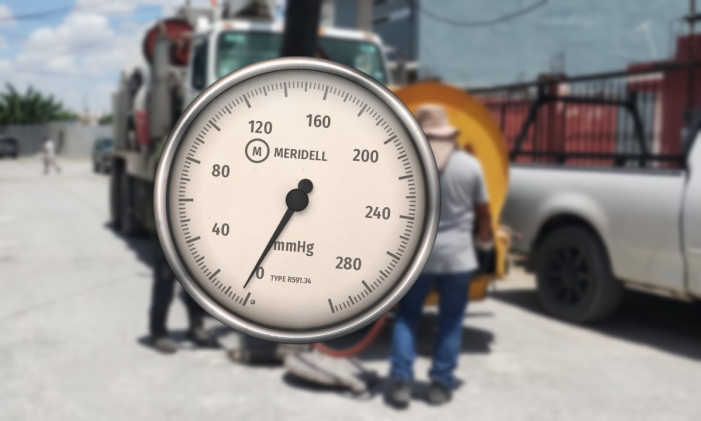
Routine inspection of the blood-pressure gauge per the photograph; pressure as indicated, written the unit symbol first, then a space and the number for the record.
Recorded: mmHg 4
